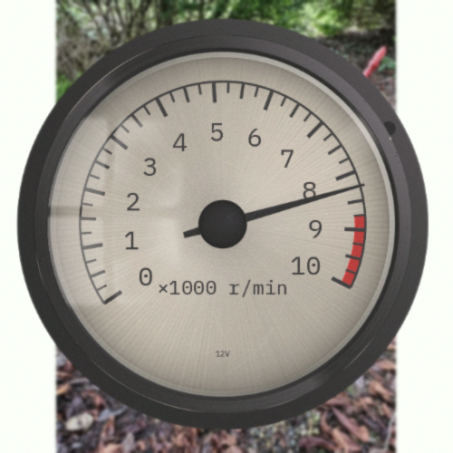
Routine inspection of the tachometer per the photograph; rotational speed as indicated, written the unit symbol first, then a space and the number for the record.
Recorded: rpm 8250
